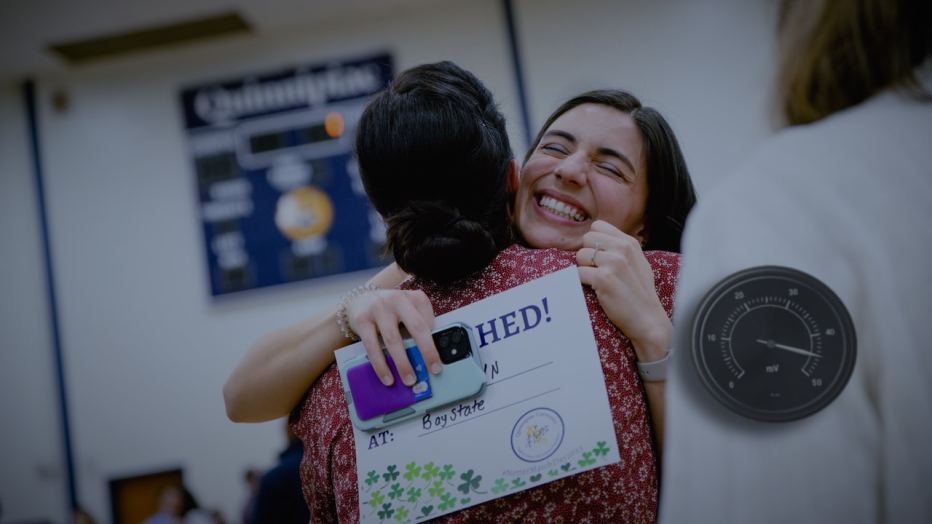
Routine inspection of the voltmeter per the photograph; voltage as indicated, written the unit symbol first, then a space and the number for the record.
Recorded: mV 45
